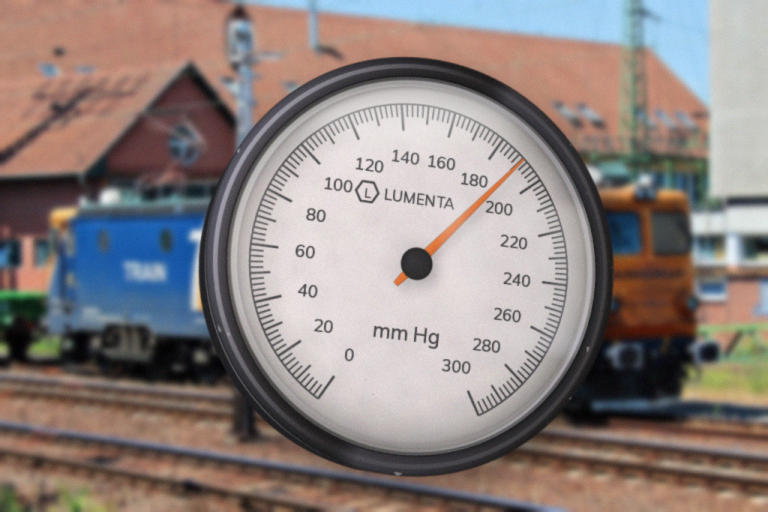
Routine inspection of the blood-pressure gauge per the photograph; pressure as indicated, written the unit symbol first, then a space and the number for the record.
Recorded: mmHg 190
